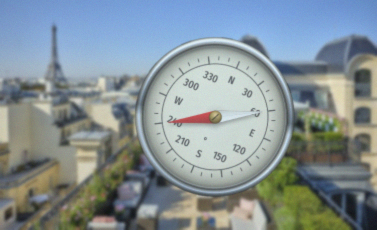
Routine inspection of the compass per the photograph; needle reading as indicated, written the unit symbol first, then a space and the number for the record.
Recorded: ° 240
